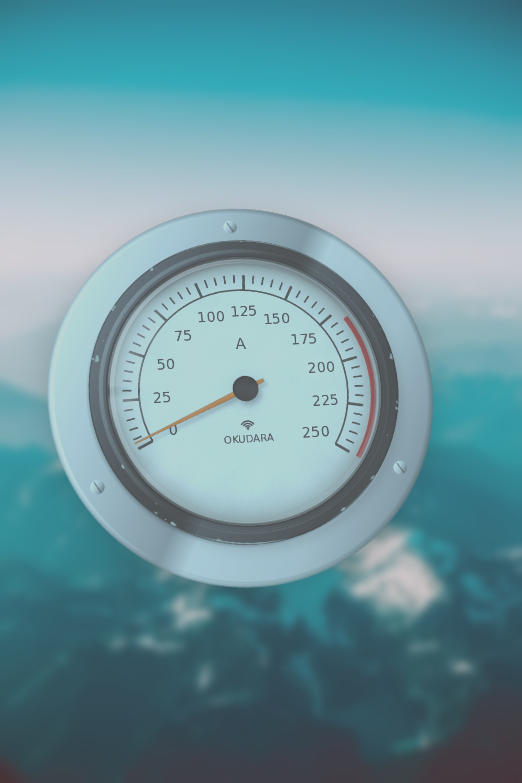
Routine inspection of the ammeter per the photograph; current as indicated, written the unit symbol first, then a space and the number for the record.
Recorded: A 2.5
